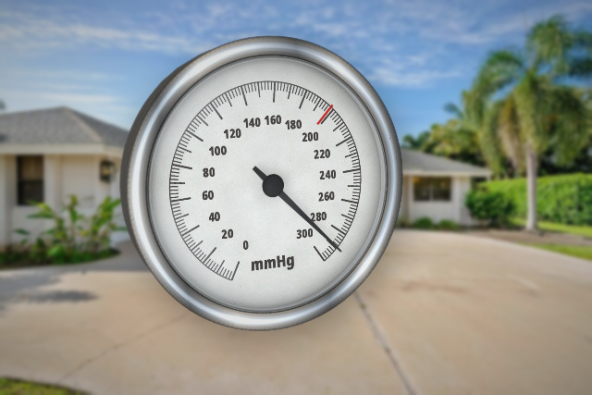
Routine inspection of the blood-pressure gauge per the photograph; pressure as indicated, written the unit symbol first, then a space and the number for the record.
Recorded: mmHg 290
